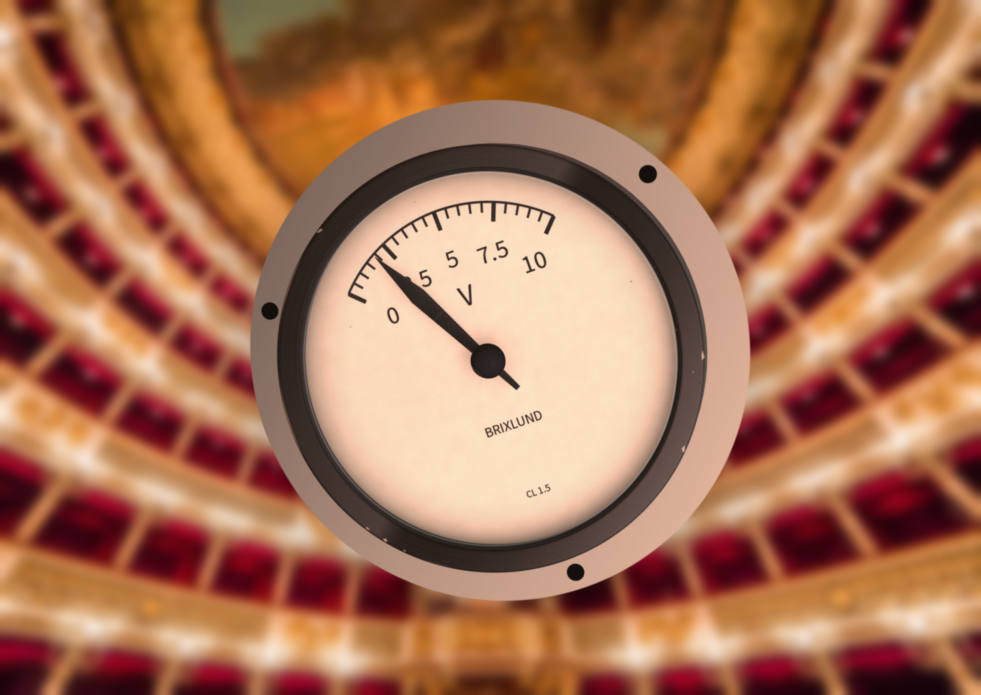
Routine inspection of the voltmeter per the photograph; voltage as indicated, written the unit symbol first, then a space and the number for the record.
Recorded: V 2
